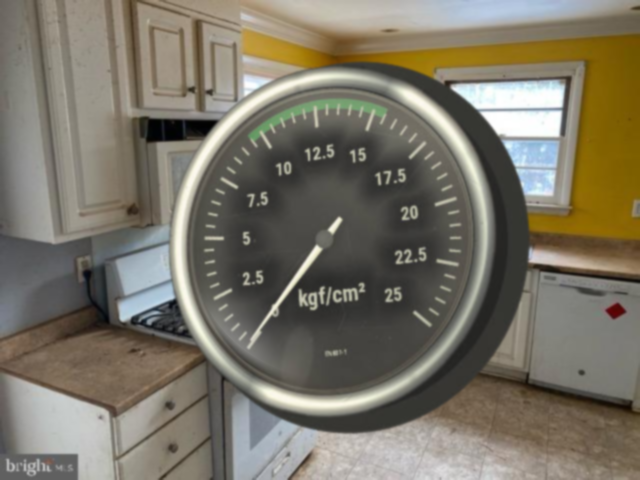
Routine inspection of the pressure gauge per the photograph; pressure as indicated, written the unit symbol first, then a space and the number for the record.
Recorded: kg/cm² 0
